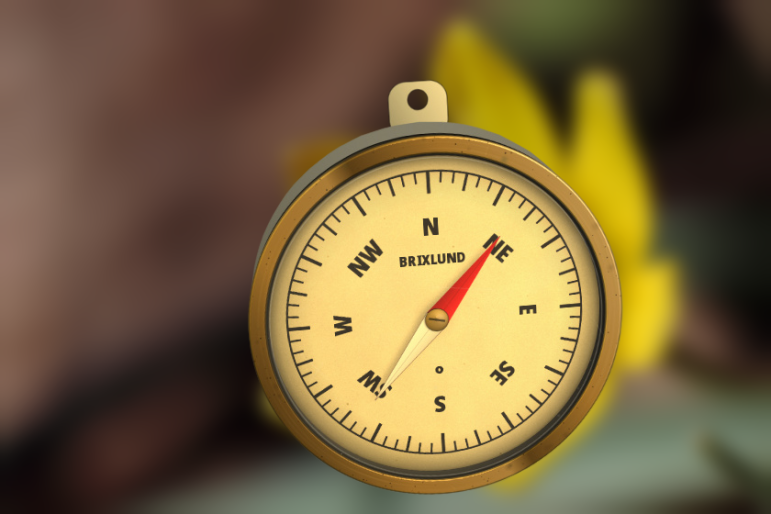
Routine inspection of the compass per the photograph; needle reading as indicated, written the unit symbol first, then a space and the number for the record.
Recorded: ° 40
